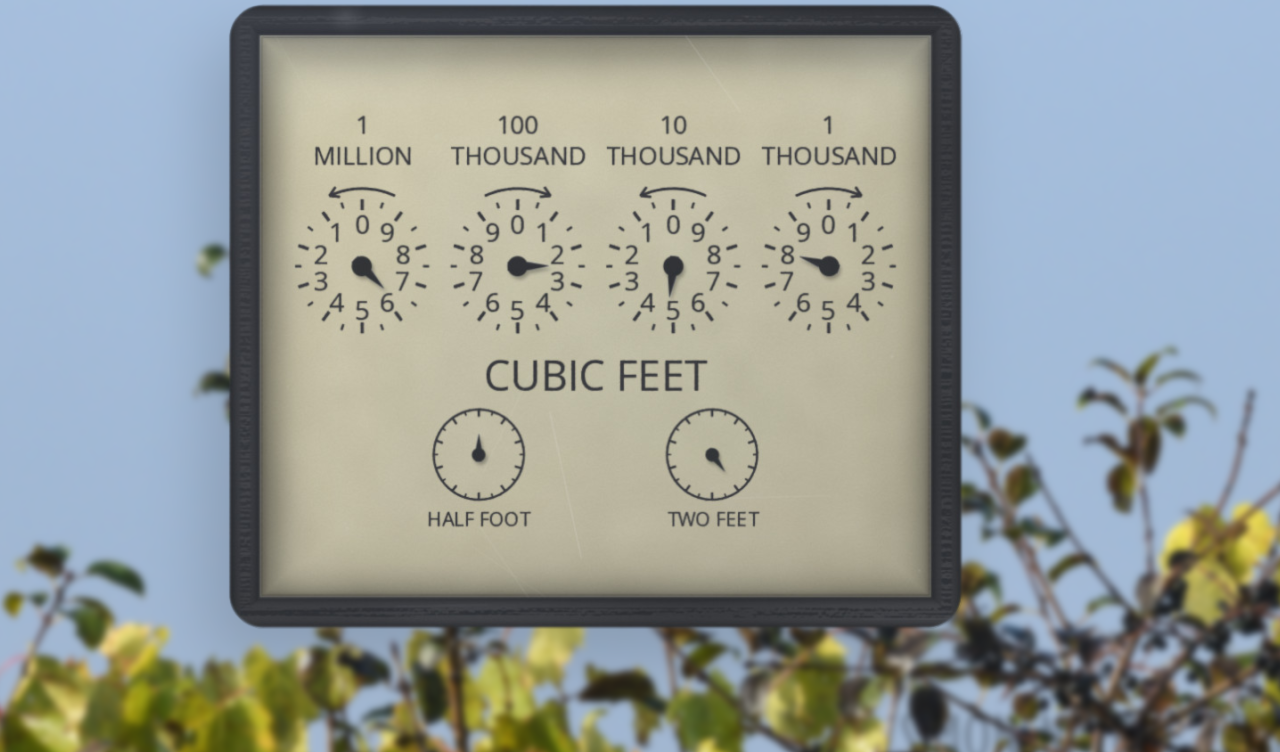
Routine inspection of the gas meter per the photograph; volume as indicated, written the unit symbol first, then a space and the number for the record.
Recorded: ft³ 624800
